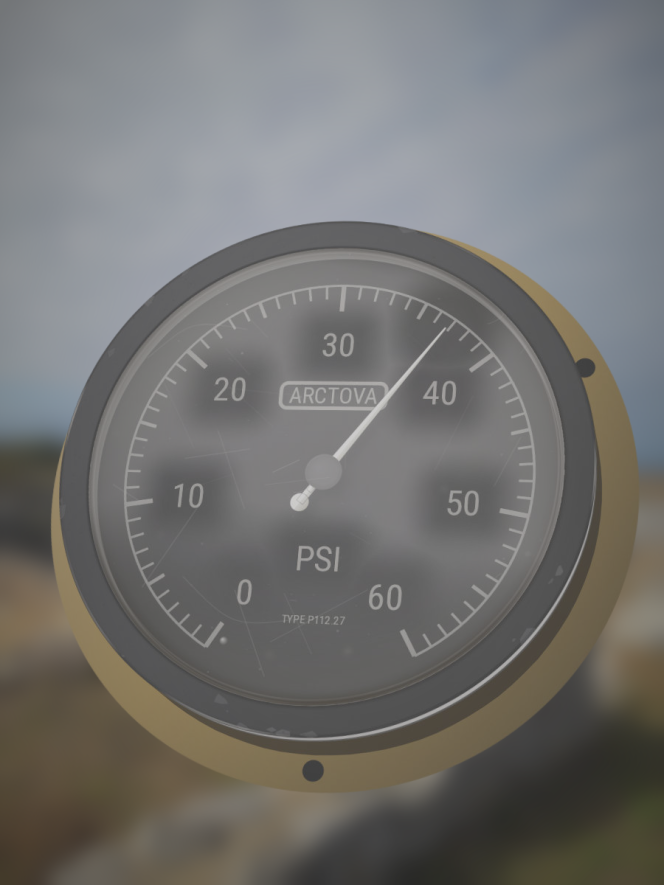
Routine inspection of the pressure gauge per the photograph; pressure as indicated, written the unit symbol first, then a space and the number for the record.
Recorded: psi 37
